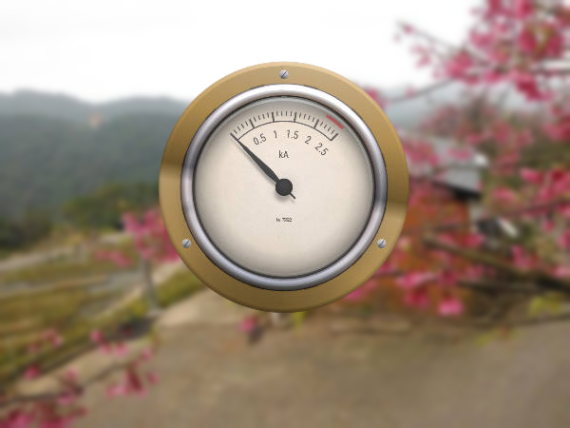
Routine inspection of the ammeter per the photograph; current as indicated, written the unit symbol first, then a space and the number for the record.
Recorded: kA 0
